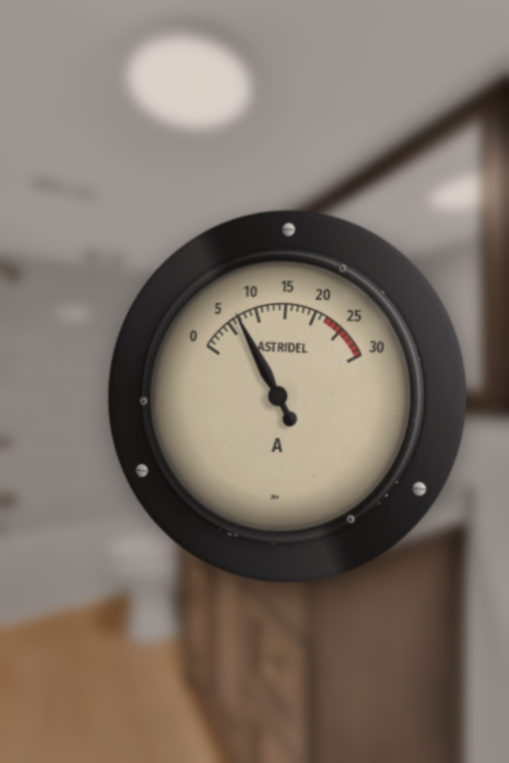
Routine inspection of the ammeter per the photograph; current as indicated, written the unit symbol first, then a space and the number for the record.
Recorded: A 7
